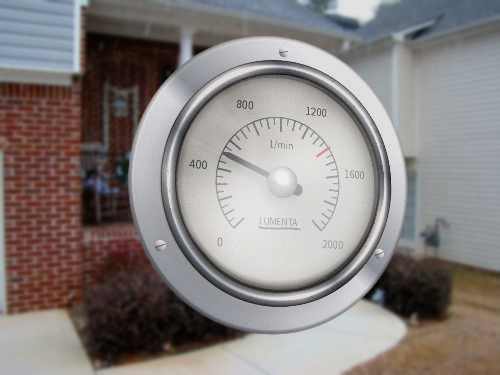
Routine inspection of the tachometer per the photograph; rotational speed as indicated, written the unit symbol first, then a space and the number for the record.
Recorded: rpm 500
